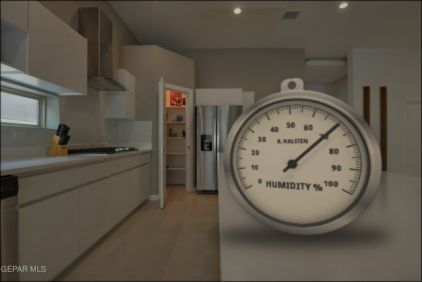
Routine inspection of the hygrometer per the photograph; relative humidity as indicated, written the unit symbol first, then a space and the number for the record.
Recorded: % 70
